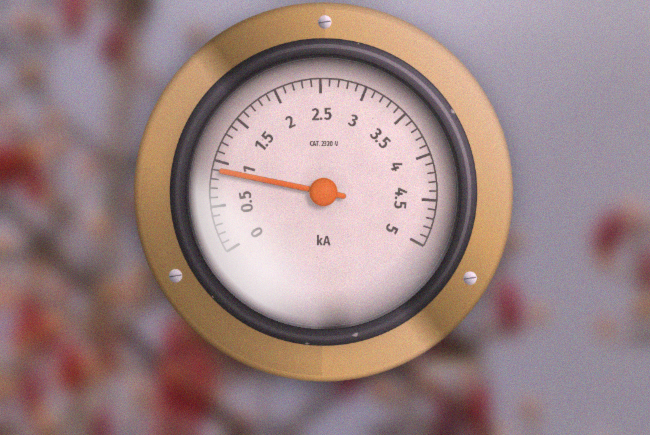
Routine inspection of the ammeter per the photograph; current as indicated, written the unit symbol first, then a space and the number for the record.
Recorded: kA 0.9
